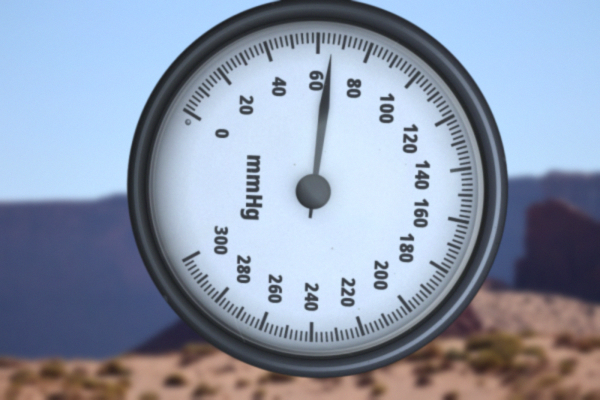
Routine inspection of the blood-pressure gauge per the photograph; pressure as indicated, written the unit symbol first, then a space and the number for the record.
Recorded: mmHg 66
